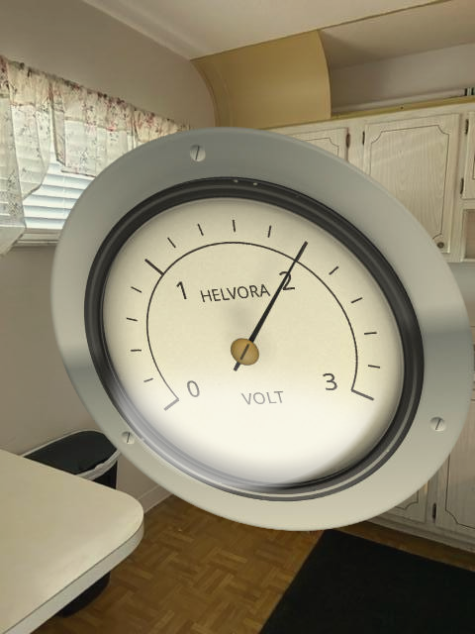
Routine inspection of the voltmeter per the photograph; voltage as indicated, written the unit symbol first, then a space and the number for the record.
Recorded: V 2
